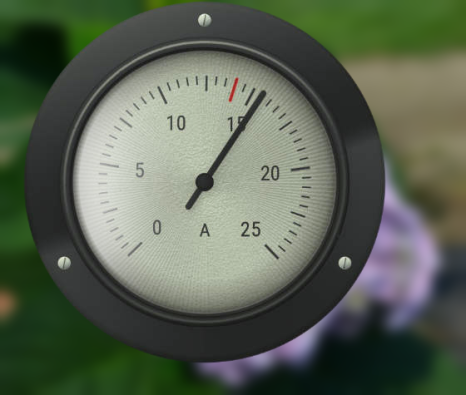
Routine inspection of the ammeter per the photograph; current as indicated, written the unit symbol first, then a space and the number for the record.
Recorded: A 15.5
